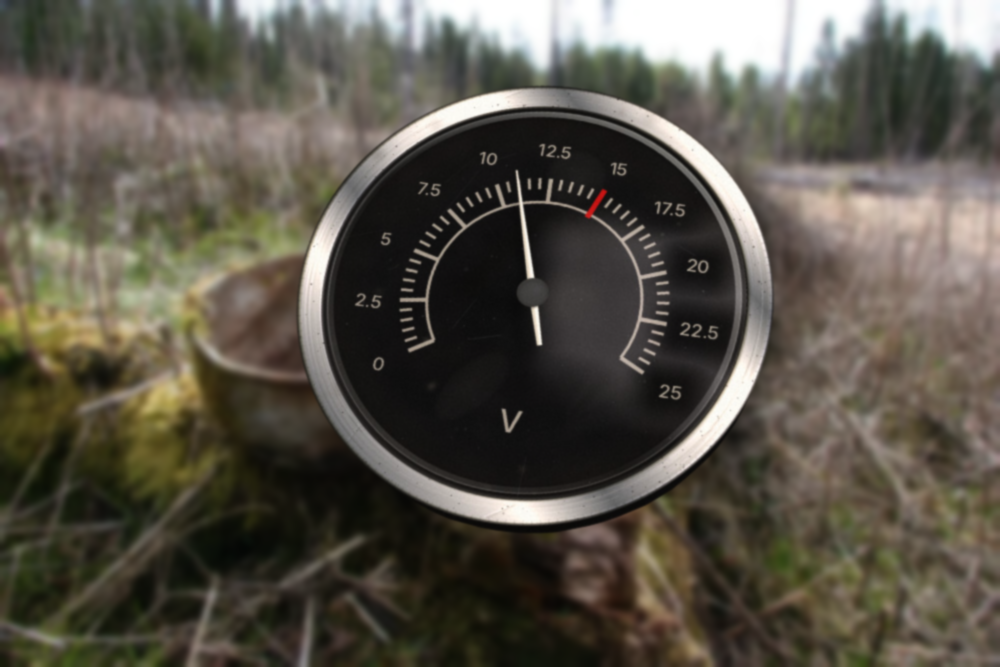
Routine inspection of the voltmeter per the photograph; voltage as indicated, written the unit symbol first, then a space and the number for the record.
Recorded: V 11
